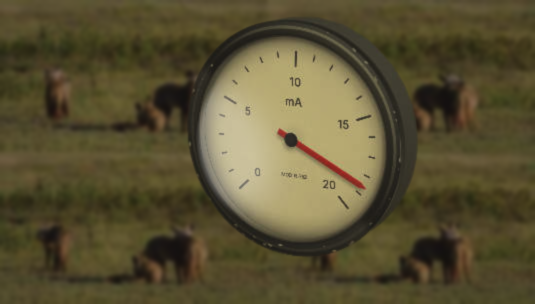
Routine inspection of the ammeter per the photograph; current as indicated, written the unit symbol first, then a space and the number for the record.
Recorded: mA 18.5
